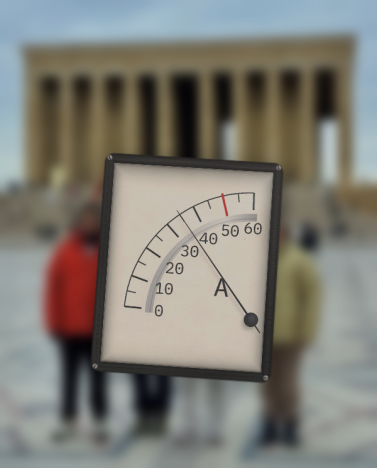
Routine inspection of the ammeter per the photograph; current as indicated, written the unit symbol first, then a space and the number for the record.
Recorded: A 35
